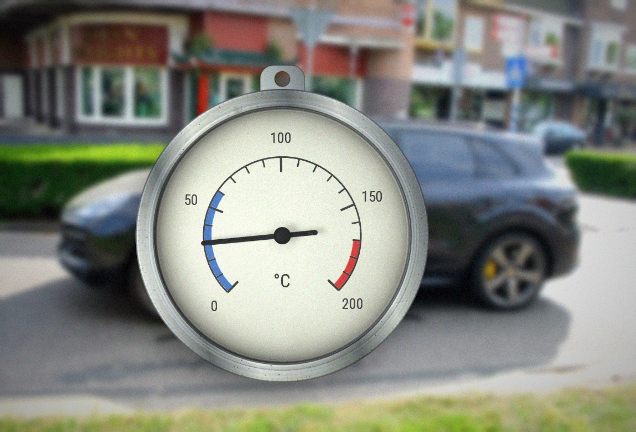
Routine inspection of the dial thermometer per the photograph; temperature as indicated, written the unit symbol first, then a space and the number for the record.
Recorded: °C 30
